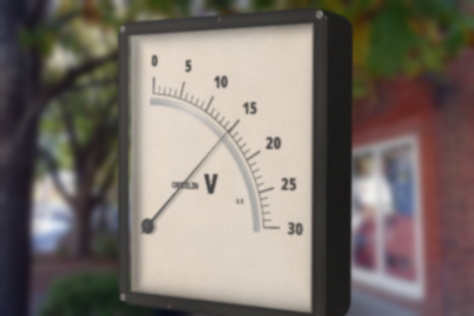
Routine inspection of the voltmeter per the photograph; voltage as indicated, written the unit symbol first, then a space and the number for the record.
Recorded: V 15
